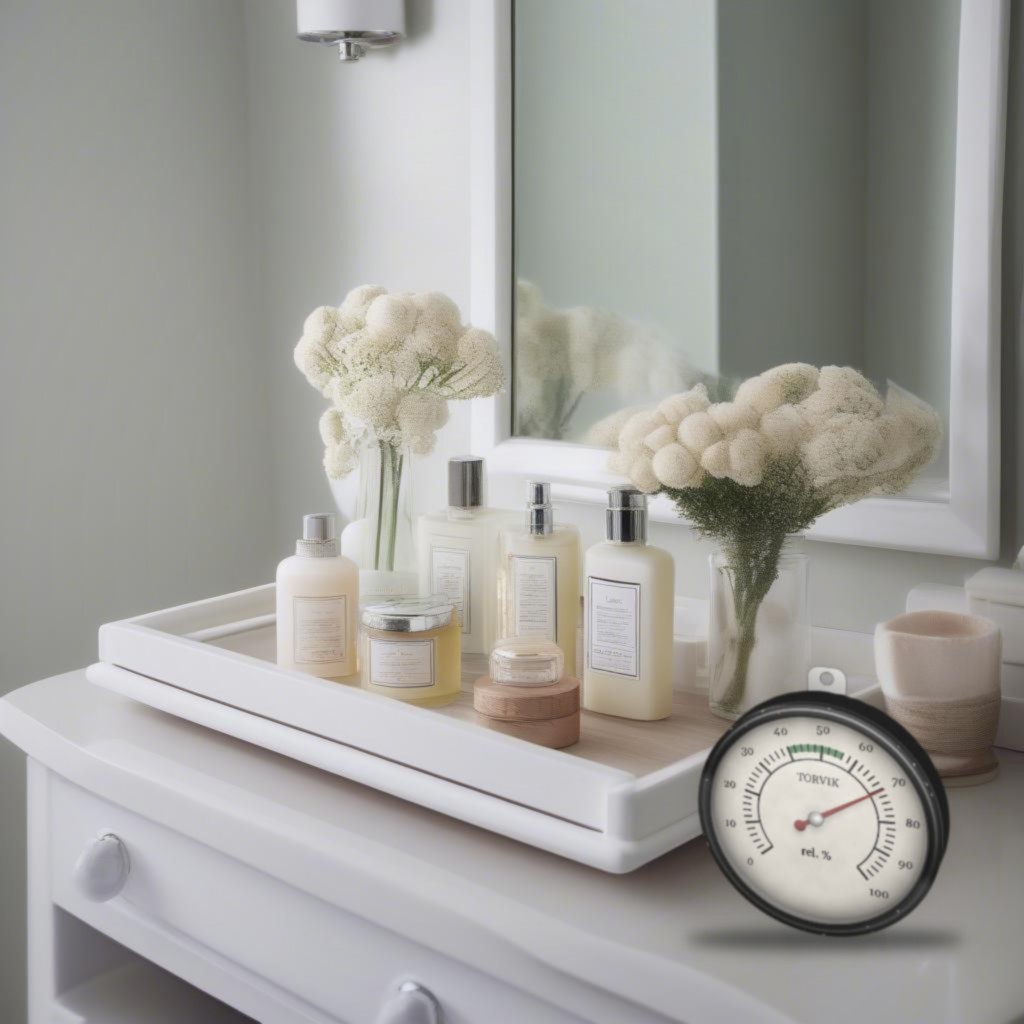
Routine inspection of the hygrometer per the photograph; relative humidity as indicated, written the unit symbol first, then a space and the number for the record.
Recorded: % 70
